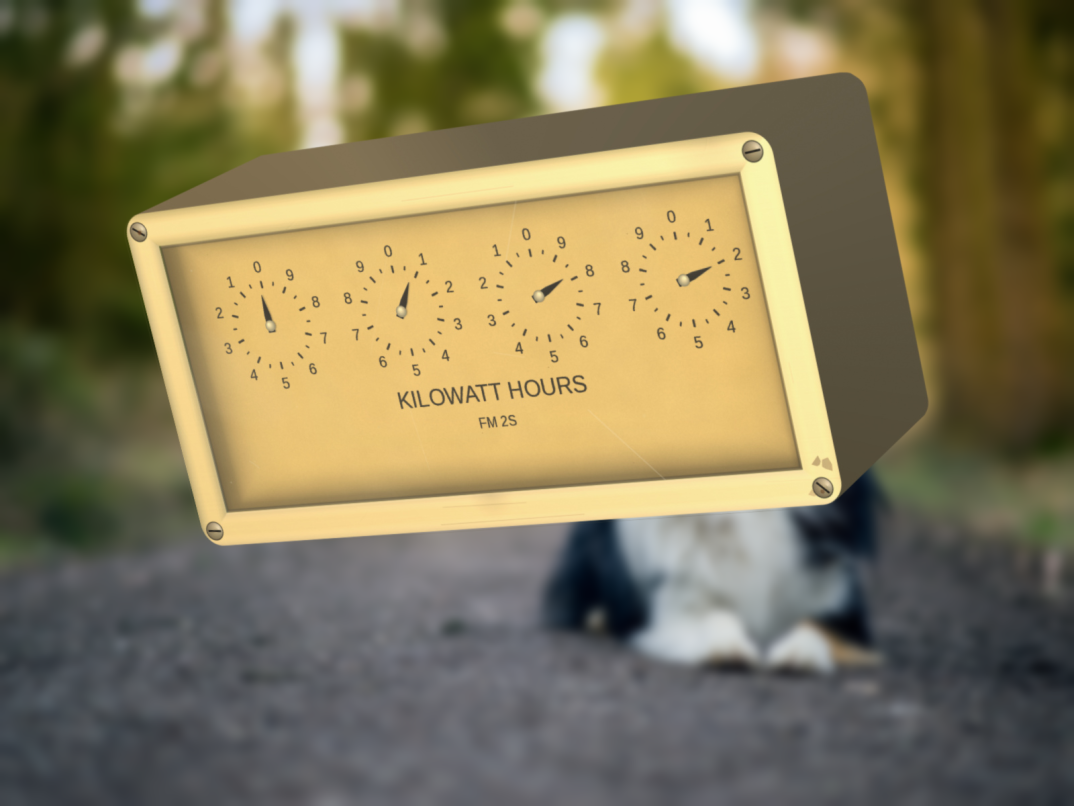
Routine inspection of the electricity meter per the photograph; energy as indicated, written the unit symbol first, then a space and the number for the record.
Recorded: kWh 82
